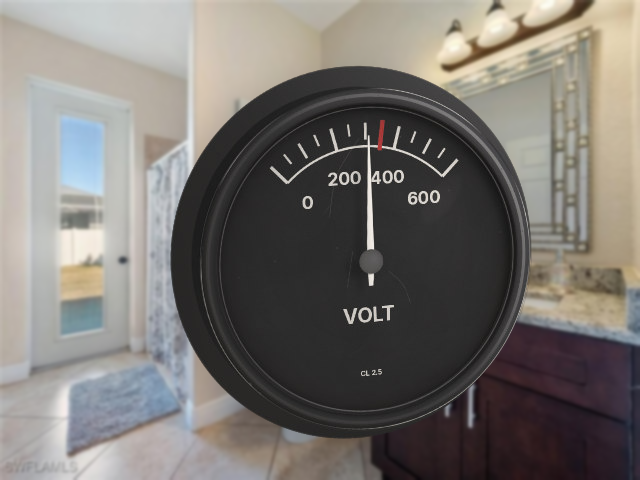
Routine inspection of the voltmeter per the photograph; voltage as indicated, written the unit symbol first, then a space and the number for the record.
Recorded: V 300
